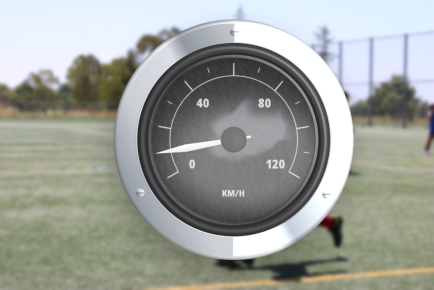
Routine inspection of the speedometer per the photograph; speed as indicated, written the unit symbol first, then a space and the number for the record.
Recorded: km/h 10
